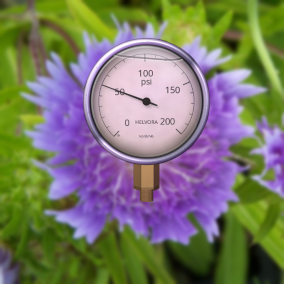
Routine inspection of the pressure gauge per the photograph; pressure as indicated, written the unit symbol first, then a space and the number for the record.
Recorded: psi 50
